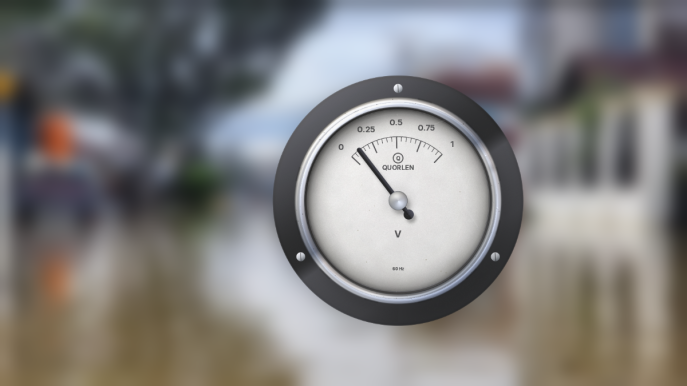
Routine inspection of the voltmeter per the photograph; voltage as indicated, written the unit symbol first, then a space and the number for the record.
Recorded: V 0.1
